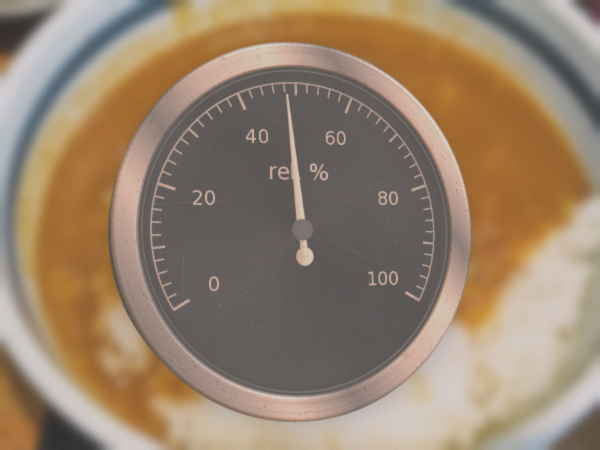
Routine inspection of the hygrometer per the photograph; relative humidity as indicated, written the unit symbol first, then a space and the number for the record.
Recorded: % 48
